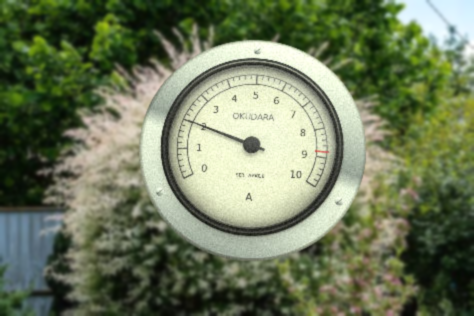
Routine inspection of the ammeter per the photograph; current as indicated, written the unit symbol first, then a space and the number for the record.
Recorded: A 2
